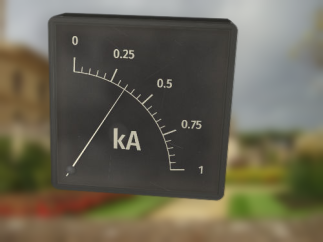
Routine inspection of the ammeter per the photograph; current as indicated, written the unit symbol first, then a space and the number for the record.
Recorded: kA 0.35
